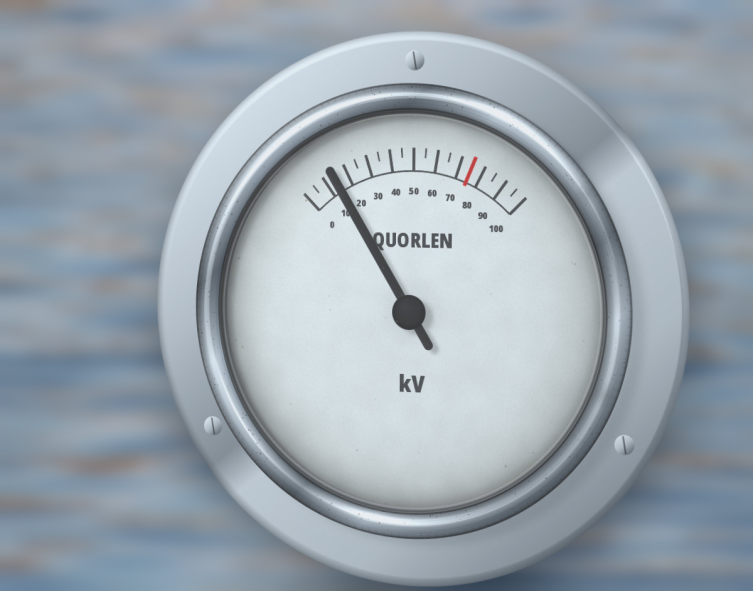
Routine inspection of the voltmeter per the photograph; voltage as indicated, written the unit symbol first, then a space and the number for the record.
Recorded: kV 15
